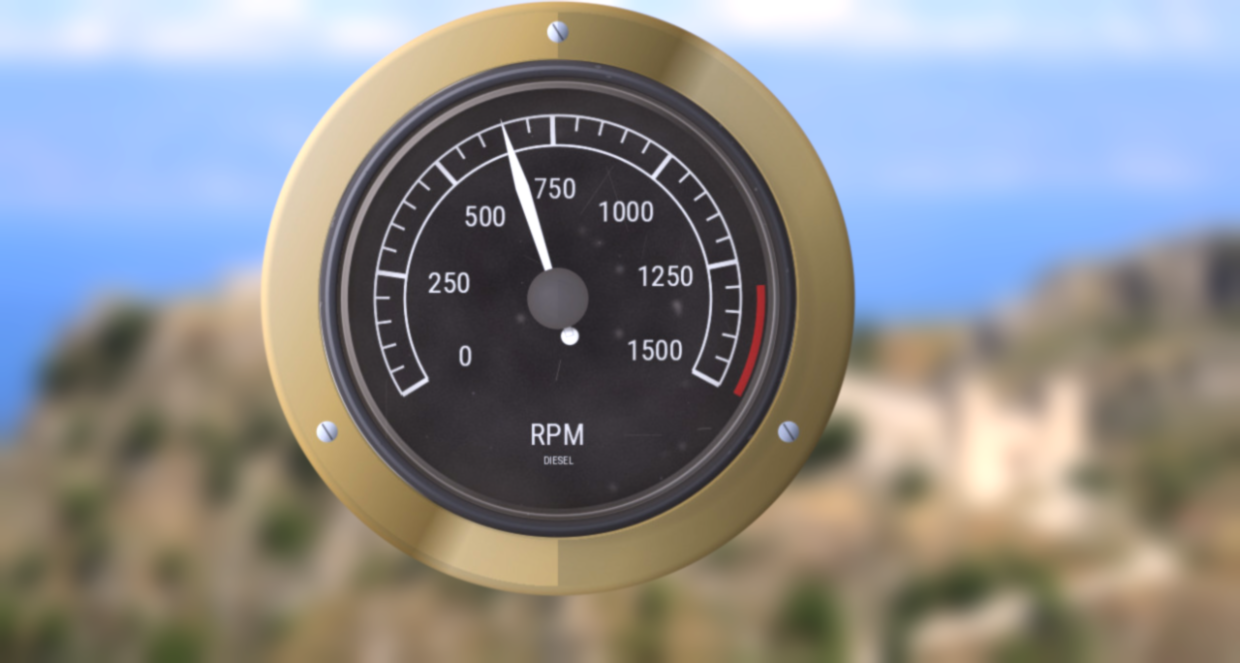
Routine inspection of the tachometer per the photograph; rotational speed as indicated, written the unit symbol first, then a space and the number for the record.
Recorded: rpm 650
